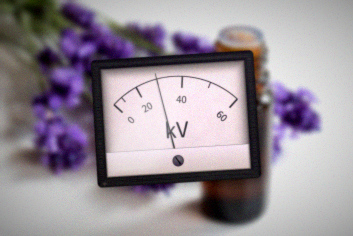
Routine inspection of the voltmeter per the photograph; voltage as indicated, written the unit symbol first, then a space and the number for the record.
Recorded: kV 30
